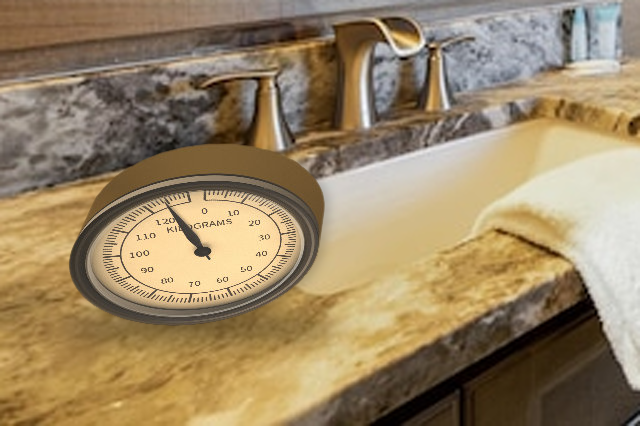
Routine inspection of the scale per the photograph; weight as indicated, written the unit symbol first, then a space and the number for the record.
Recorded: kg 125
